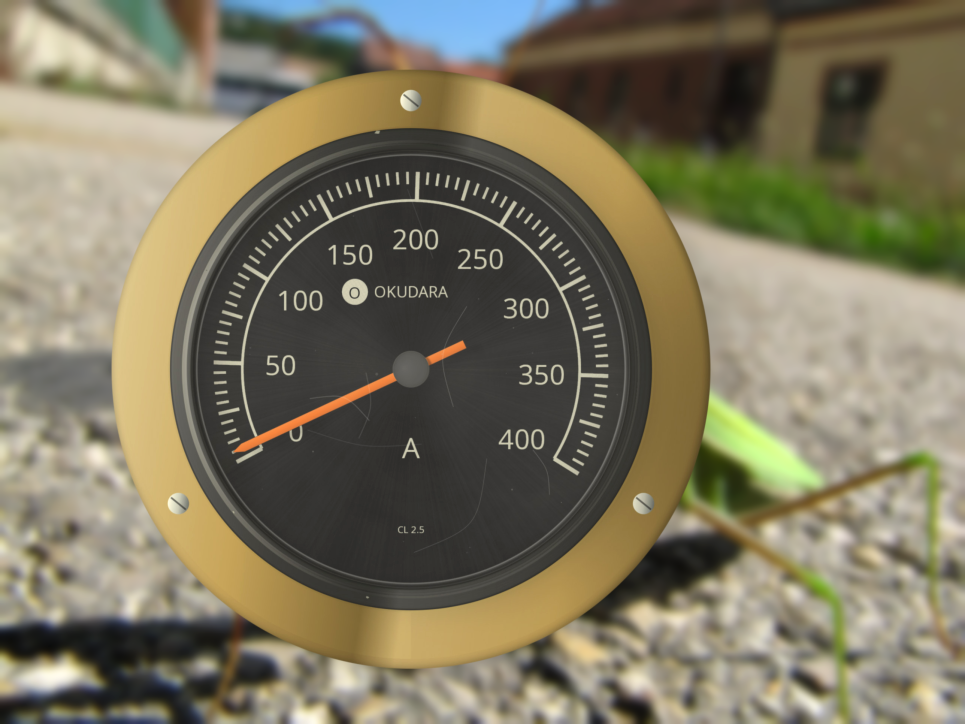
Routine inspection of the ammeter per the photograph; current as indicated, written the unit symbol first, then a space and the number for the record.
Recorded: A 5
